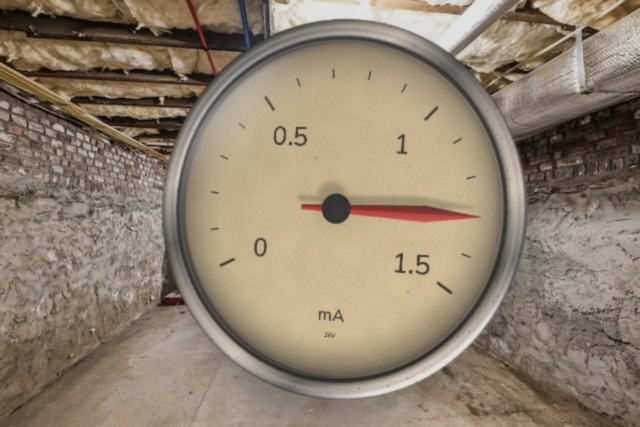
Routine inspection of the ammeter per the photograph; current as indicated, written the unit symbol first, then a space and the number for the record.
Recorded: mA 1.3
